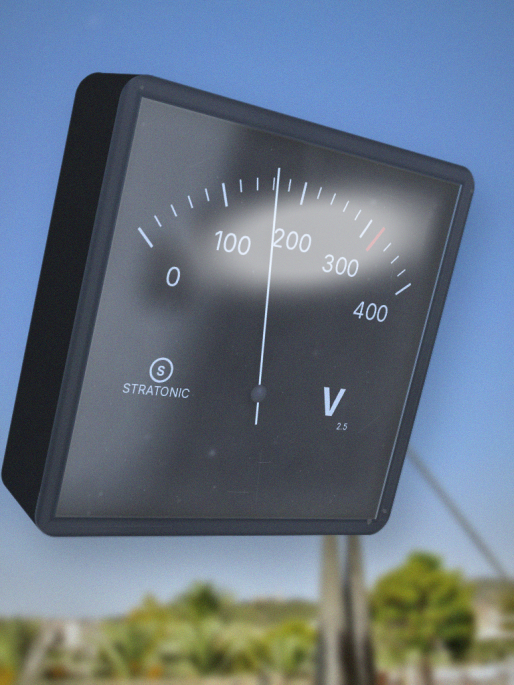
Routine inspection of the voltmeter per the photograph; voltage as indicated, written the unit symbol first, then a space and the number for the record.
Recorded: V 160
